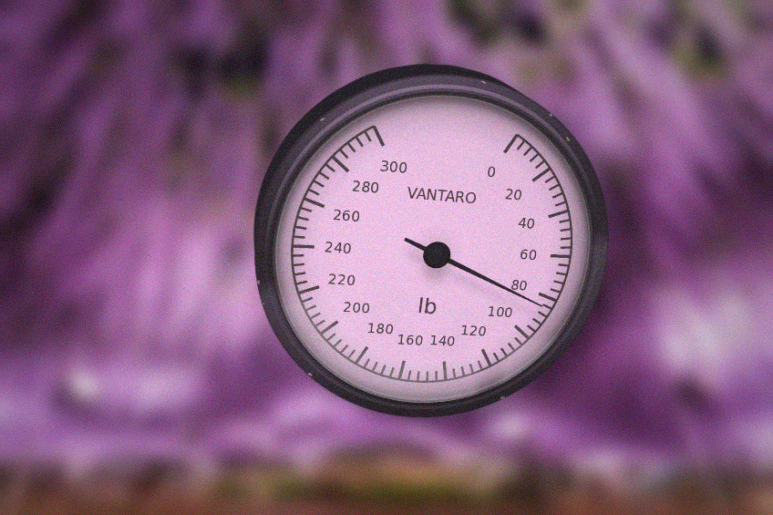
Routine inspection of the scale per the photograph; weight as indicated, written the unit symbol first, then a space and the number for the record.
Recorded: lb 84
